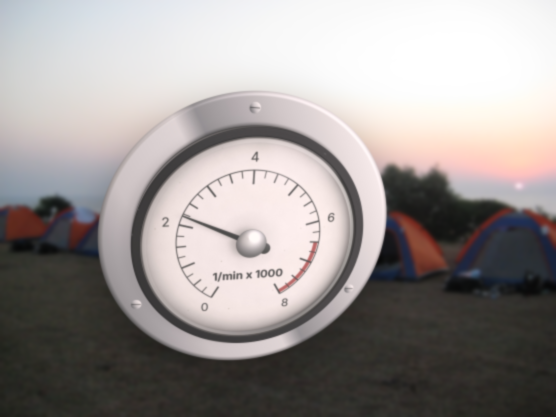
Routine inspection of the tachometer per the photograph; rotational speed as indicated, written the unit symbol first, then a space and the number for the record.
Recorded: rpm 2250
